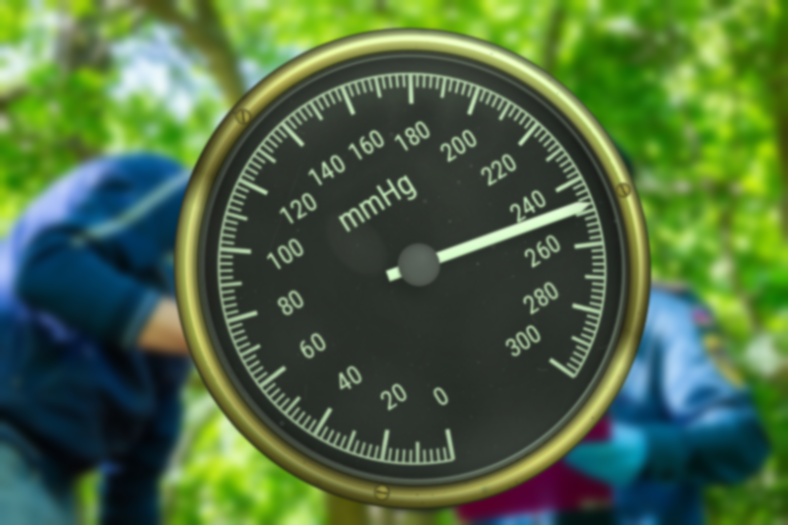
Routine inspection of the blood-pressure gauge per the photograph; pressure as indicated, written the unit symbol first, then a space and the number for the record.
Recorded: mmHg 248
